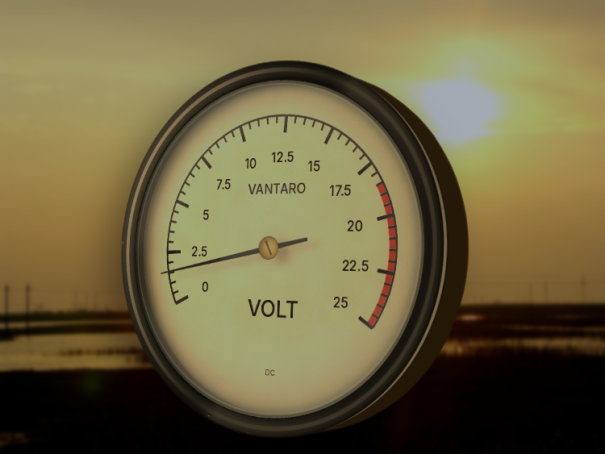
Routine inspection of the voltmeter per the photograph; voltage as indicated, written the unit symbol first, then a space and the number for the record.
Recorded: V 1.5
